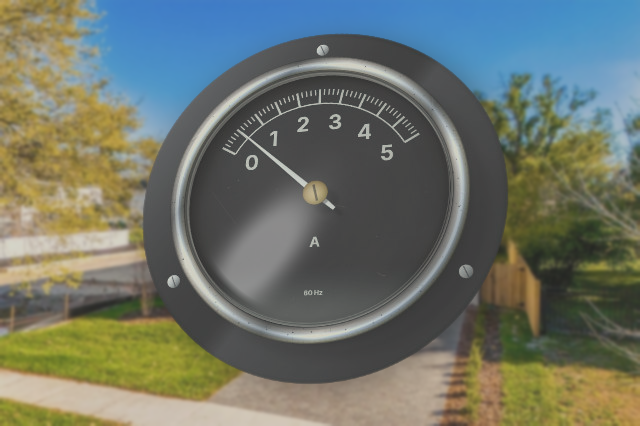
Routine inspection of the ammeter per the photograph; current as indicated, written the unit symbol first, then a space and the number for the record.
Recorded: A 0.5
